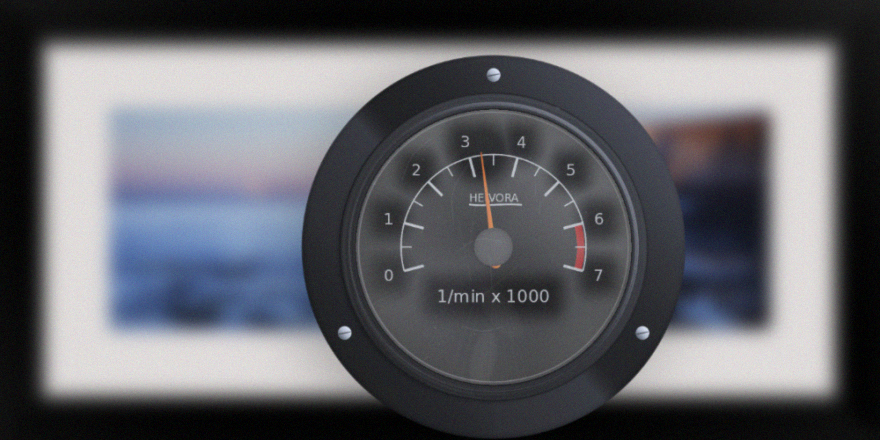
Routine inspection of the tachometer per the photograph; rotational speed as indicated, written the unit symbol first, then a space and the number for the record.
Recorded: rpm 3250
